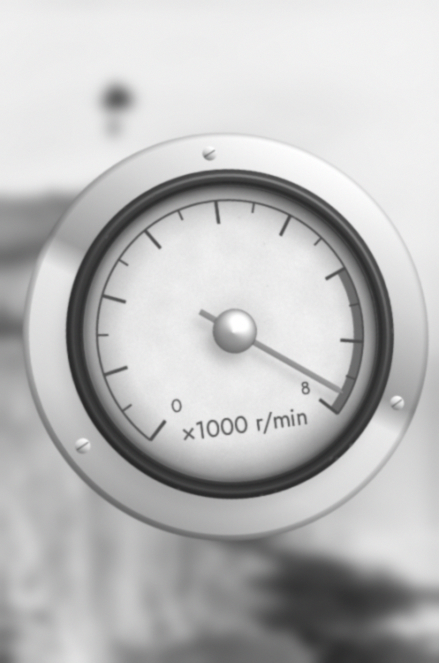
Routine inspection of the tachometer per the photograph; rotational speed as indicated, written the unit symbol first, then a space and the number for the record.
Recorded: rpm 7750
